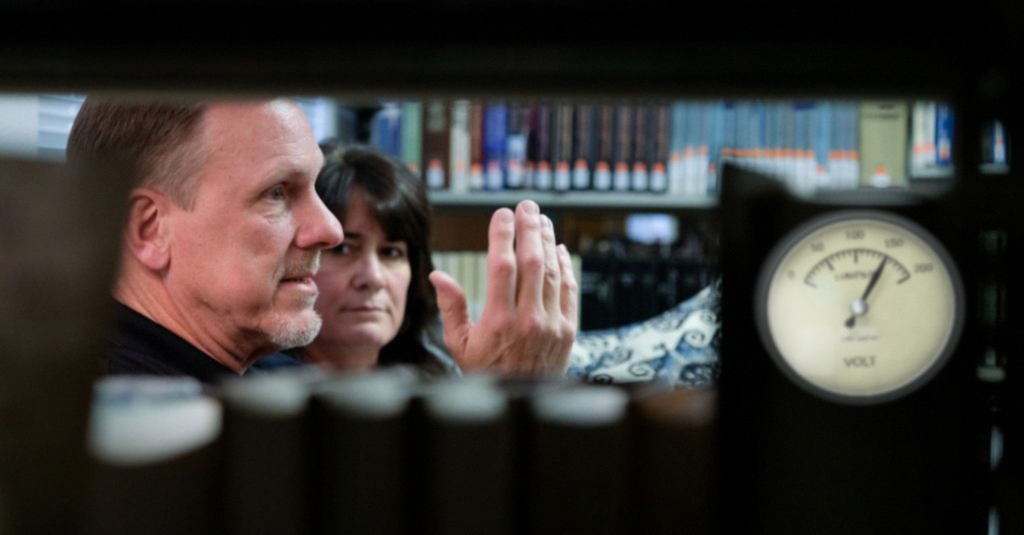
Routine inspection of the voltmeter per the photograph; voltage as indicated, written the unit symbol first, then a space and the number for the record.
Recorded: V 150
